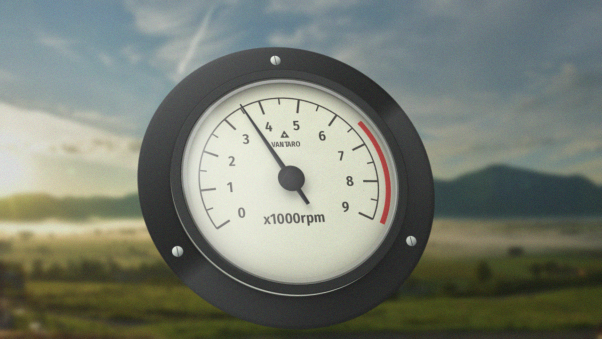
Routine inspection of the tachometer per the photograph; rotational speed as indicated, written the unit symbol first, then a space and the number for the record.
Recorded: rpm 3500
